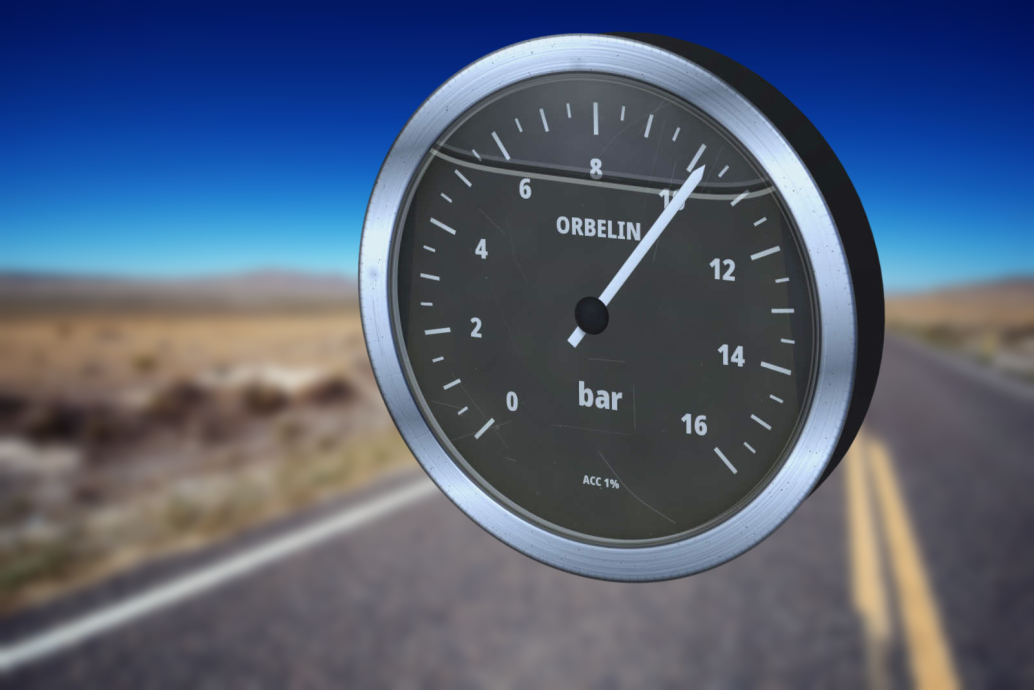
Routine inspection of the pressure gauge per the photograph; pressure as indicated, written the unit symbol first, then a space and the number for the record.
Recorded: bar 10.25
